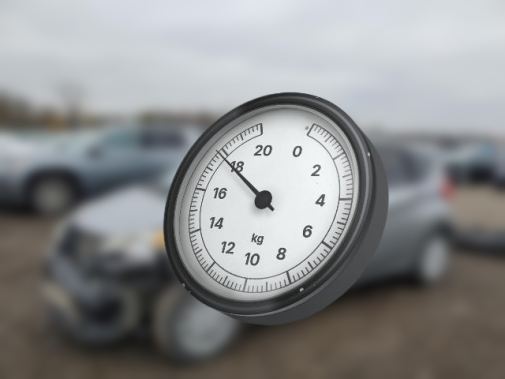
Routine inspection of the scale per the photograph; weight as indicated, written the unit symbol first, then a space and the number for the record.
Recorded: kg 17.8
